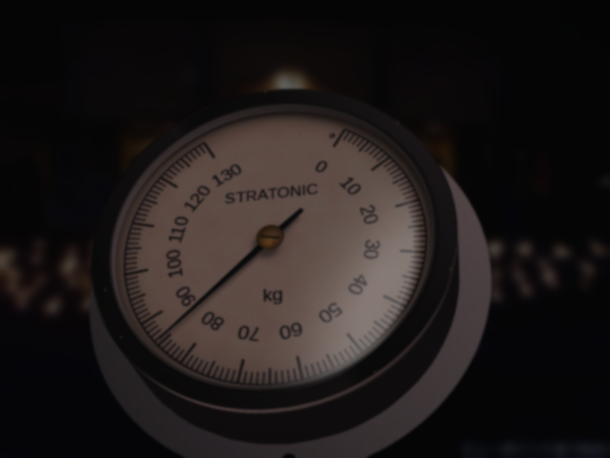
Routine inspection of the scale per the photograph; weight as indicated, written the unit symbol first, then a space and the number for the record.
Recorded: kg 85
